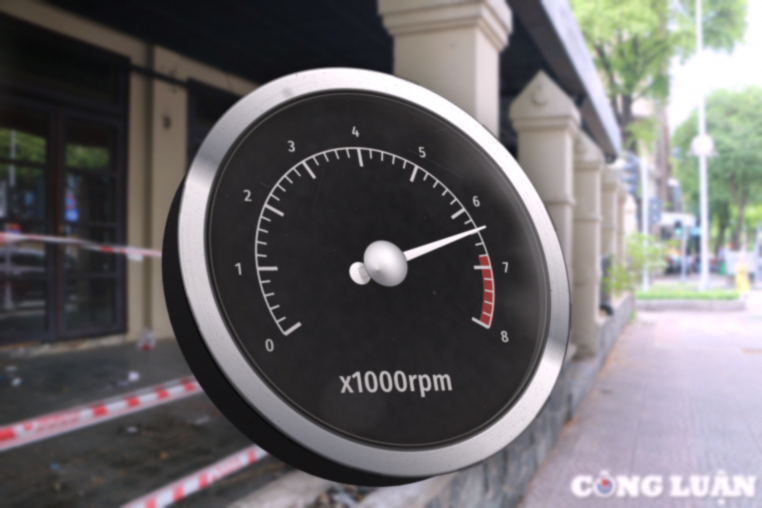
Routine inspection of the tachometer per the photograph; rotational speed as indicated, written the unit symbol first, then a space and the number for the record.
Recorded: rpm 6400
